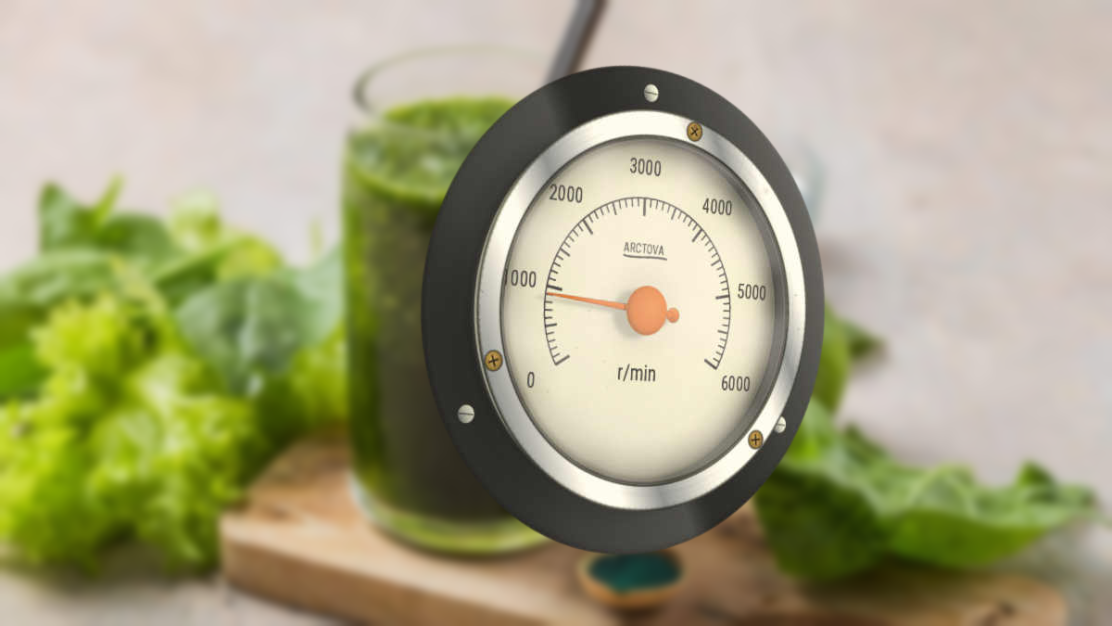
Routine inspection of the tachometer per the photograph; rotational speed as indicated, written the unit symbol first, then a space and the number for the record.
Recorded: rpm 900
